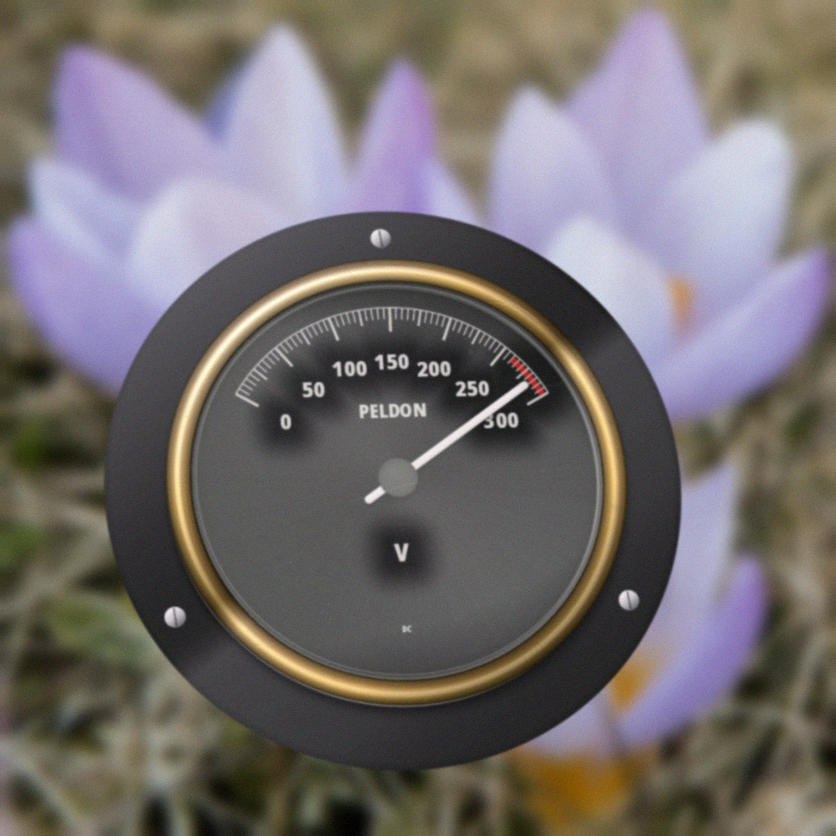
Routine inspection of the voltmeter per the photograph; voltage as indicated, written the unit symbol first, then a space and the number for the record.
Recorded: V 285
